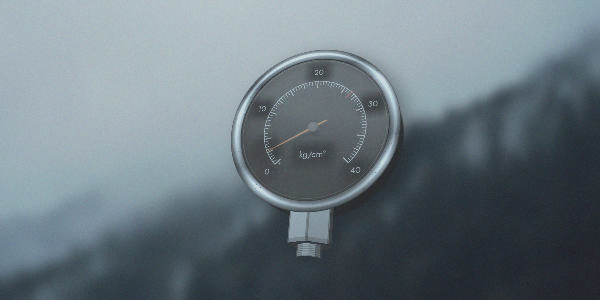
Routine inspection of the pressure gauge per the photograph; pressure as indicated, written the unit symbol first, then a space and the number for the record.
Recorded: kg/cm² 2.5
